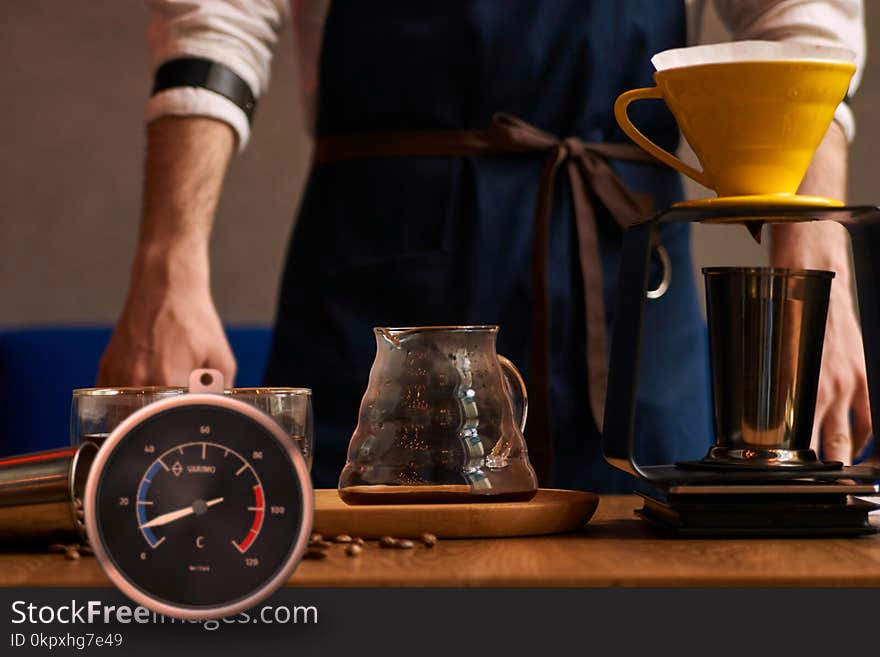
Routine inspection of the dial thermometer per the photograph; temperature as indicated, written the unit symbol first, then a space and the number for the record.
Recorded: °C 10
